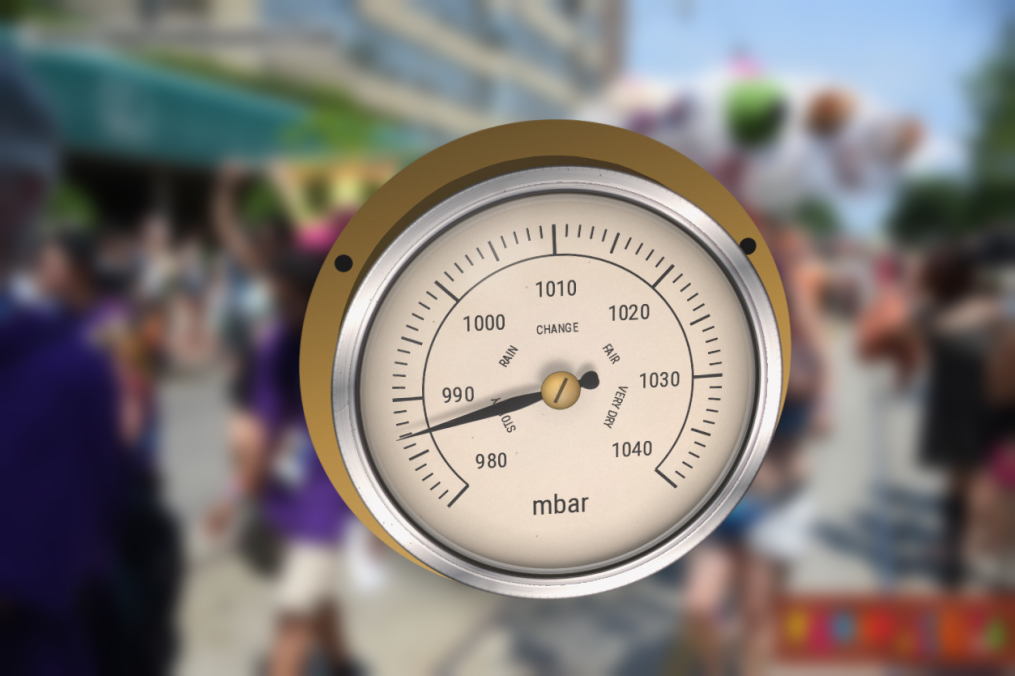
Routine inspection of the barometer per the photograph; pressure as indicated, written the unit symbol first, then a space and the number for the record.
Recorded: mbar 987
